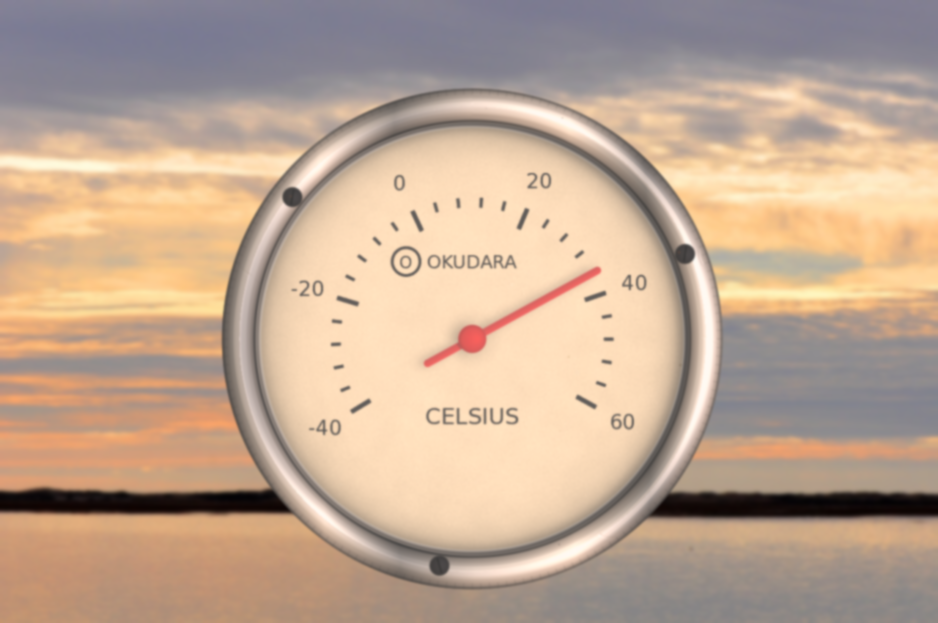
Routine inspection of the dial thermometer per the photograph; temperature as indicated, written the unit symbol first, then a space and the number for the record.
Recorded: °C 36
